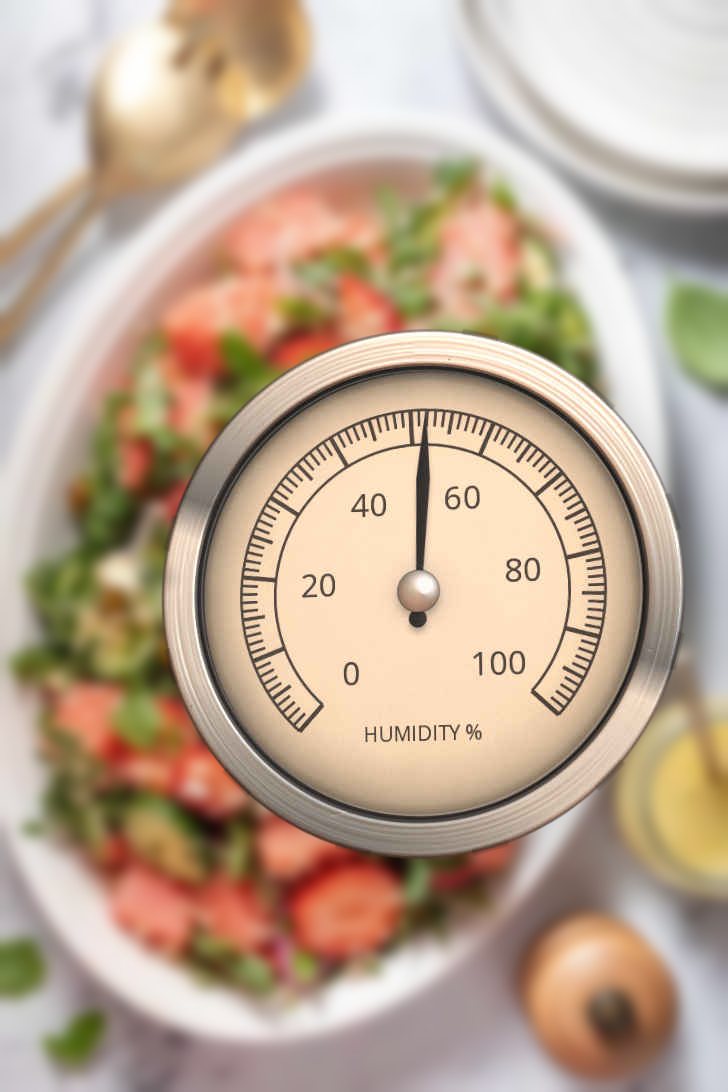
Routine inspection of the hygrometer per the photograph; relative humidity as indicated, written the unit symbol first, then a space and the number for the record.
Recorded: % 52
